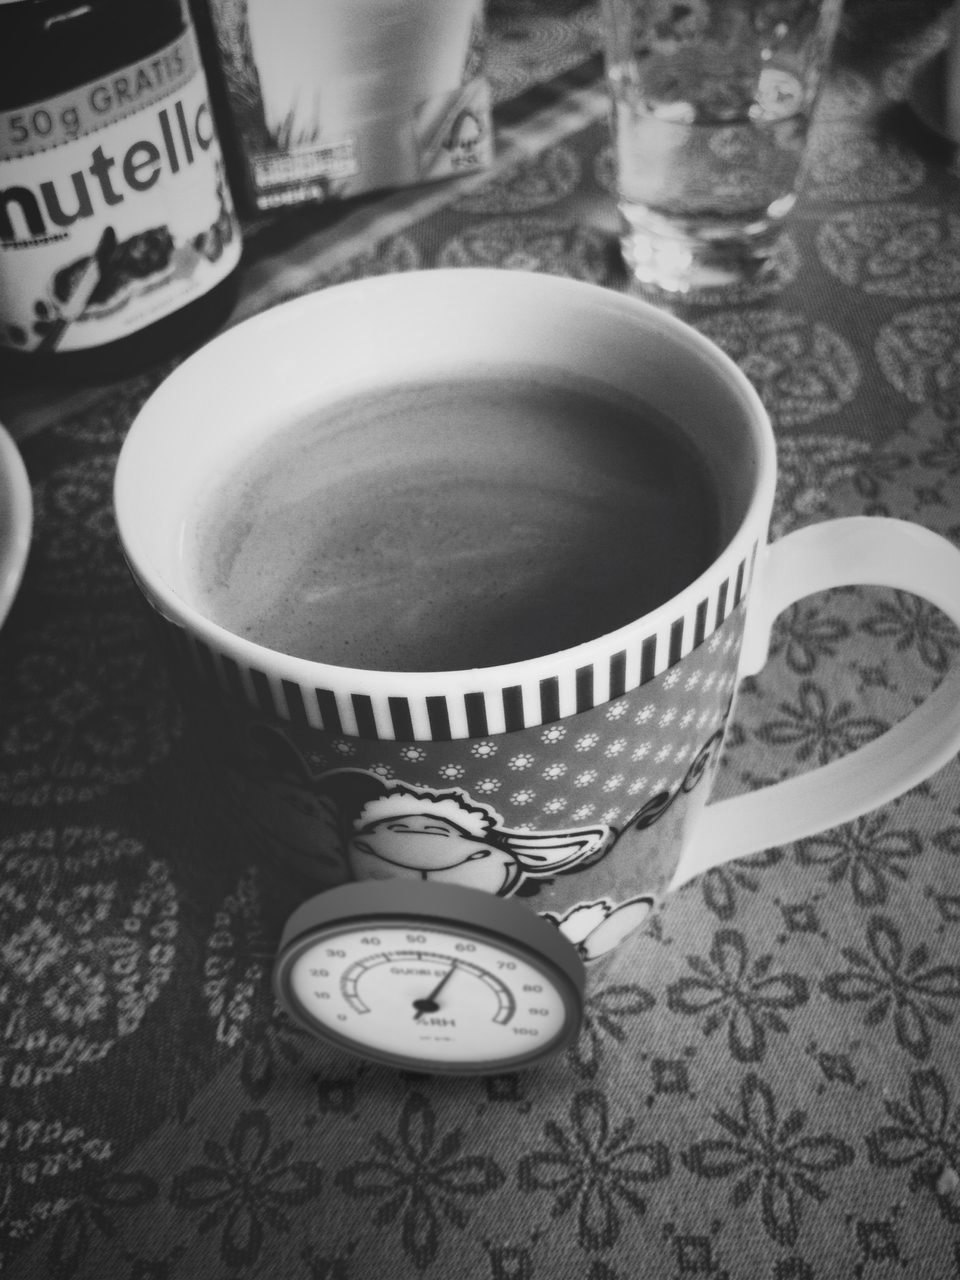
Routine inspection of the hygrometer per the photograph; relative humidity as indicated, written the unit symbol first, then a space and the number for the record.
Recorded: % 60
